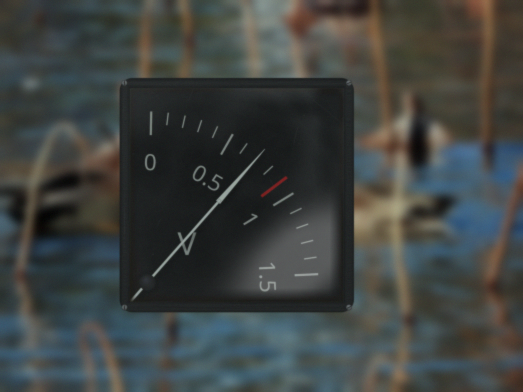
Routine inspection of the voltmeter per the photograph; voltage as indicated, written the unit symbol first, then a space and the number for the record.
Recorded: V 0.7
